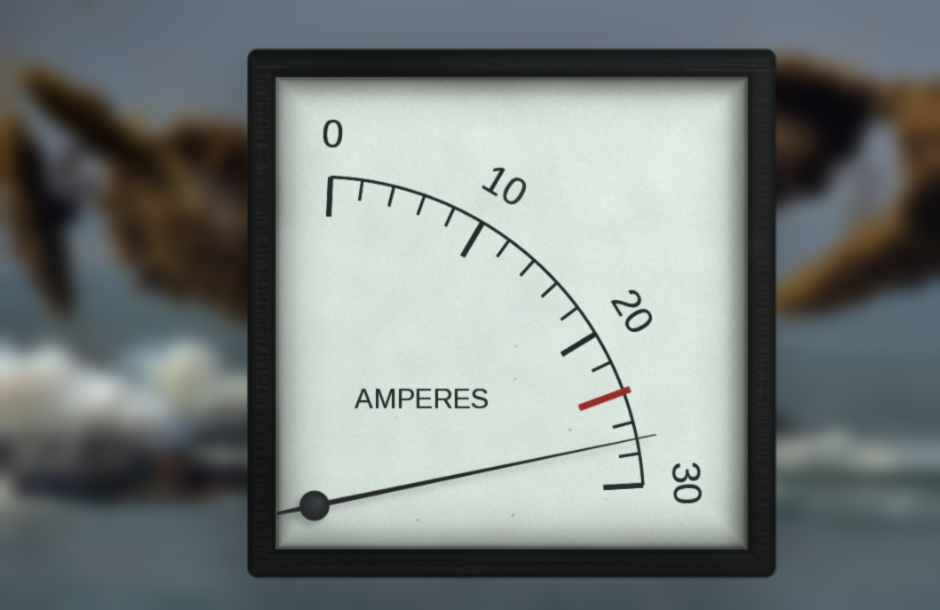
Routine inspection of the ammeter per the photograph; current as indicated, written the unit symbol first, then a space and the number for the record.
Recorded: A 27
